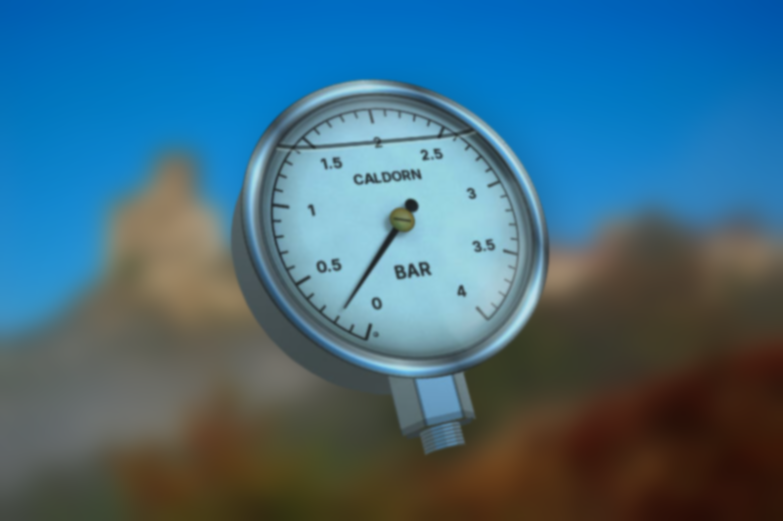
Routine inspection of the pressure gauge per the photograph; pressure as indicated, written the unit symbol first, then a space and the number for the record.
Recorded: bar 0.2
